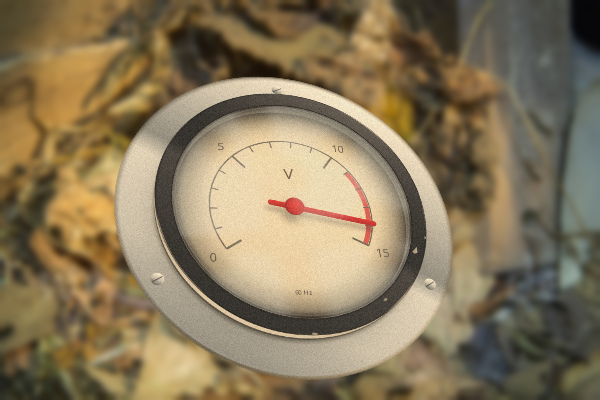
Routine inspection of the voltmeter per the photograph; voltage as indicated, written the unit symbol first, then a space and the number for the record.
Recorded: V 14
